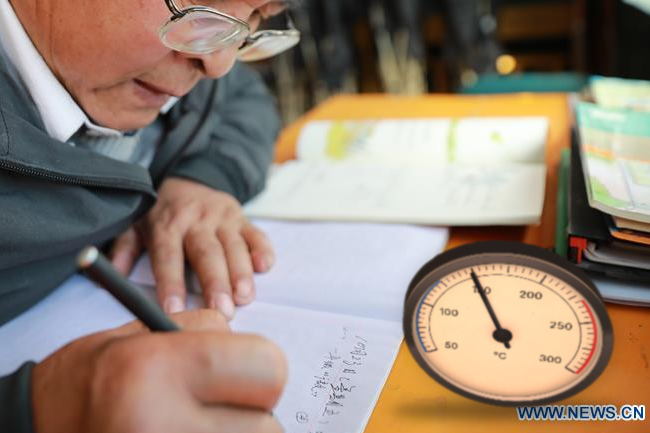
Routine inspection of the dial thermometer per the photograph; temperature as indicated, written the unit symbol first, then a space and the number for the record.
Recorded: °C 150
